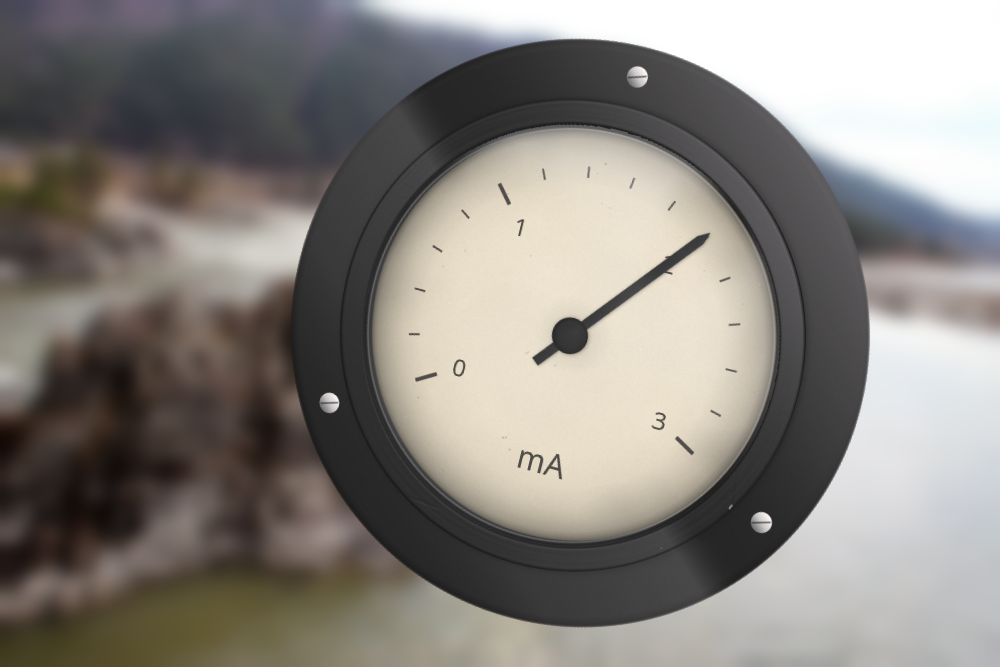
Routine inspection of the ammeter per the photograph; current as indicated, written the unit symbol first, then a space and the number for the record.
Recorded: mA 2
